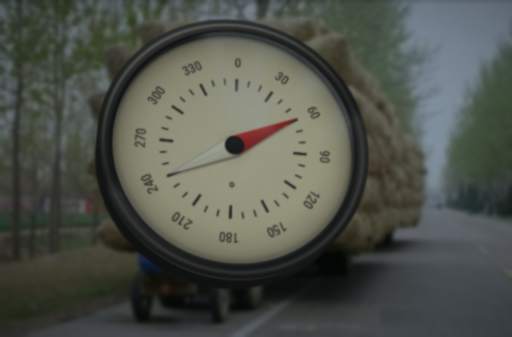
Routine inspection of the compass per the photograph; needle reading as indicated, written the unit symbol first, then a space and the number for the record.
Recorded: ° 60
